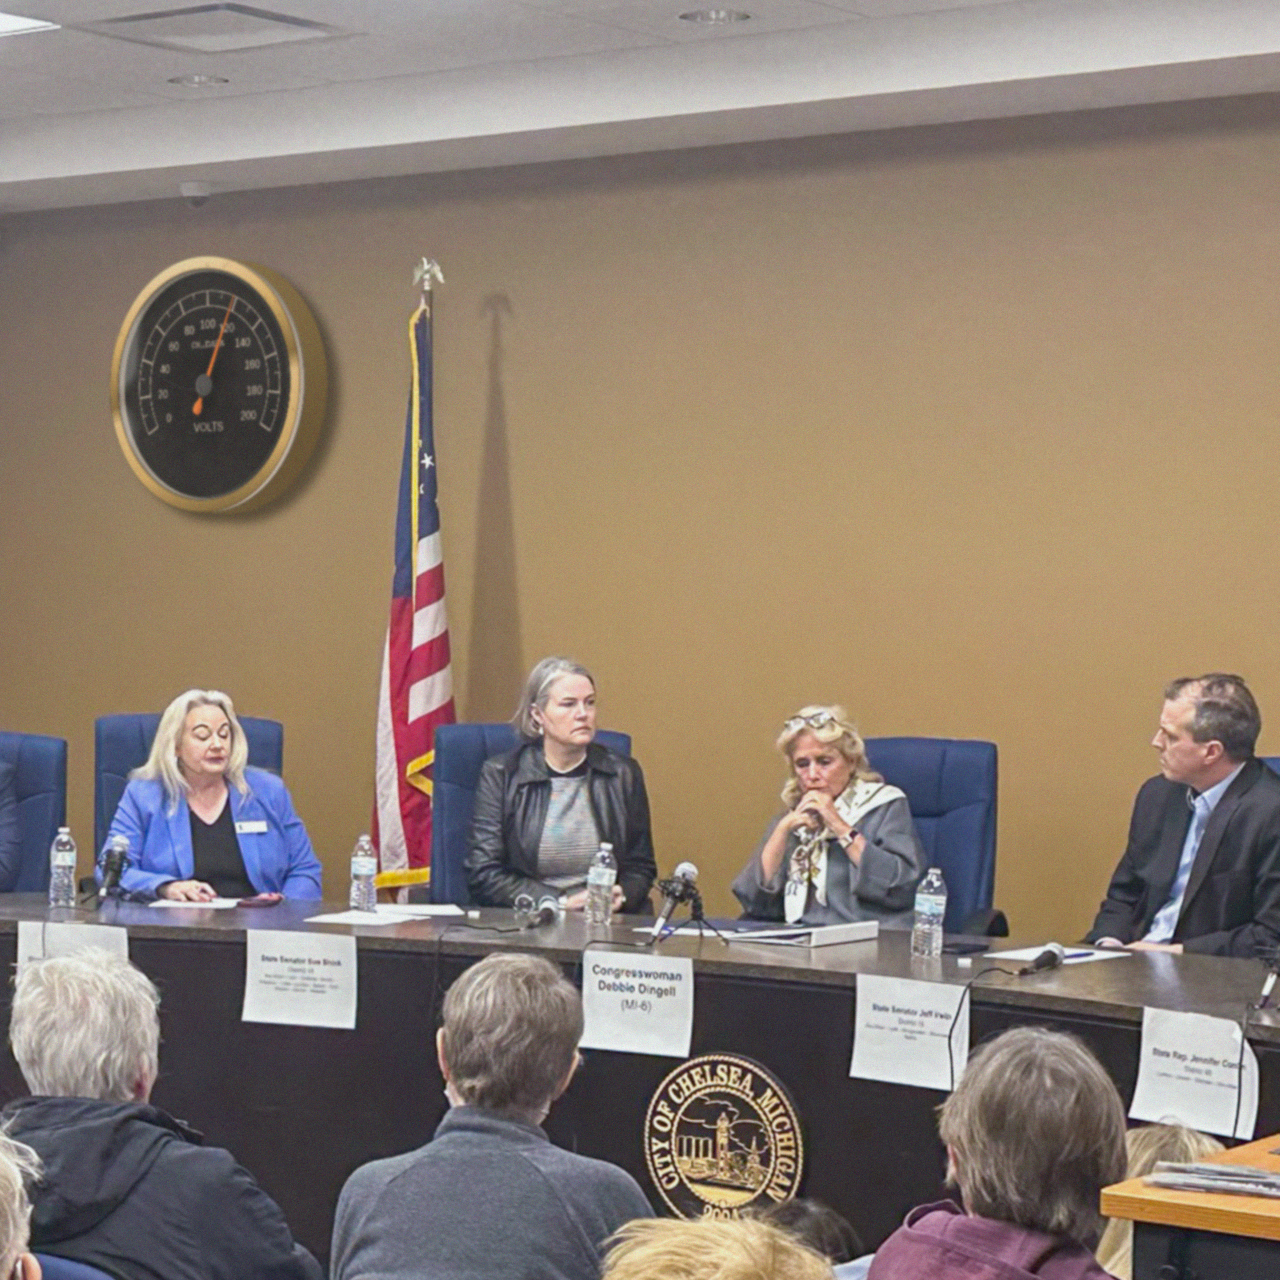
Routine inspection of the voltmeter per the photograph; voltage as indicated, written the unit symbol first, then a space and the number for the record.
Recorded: V 120
